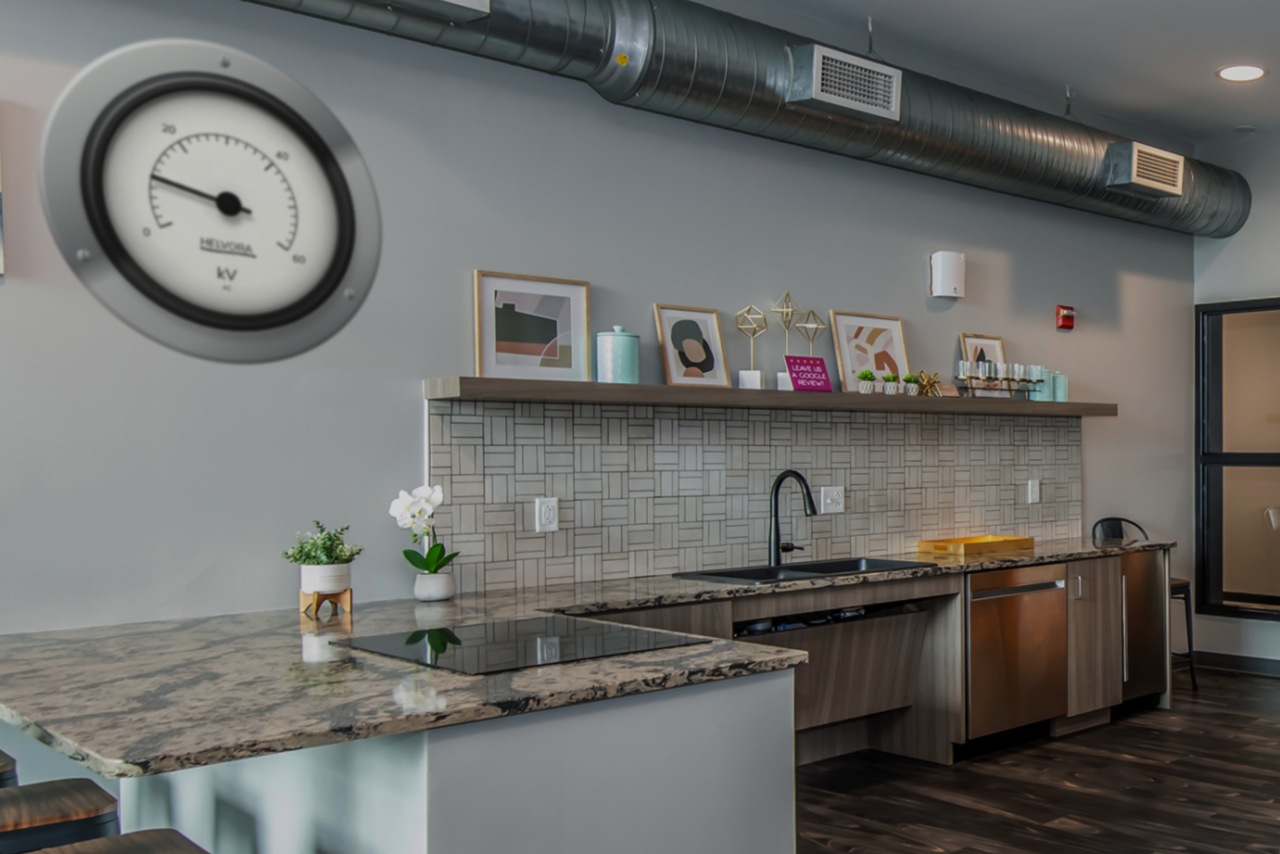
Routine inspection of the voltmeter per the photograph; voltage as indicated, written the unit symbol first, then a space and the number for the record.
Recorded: kV 10
